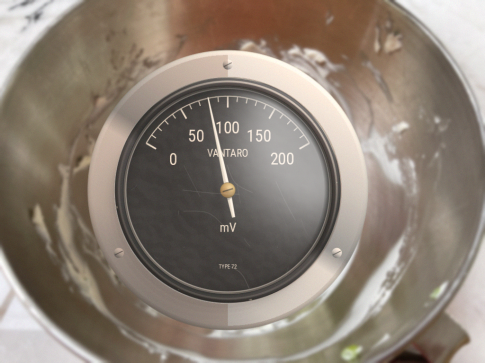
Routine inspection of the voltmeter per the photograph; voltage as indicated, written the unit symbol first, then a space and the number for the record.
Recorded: mV 80
